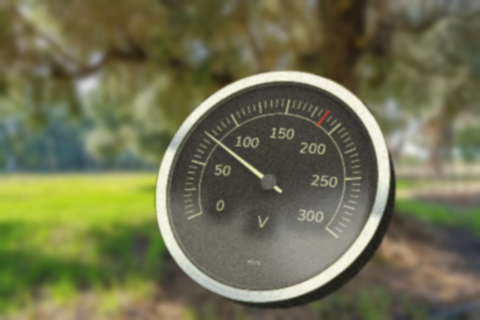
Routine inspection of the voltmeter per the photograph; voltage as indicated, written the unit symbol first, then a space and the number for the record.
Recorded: V 75
